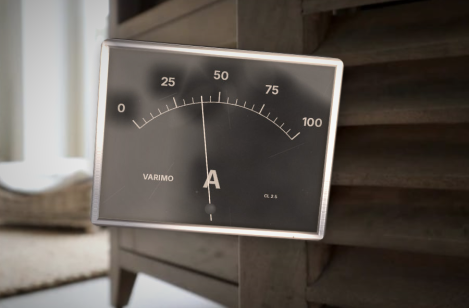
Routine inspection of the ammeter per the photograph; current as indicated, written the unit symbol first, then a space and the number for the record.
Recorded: A 40
